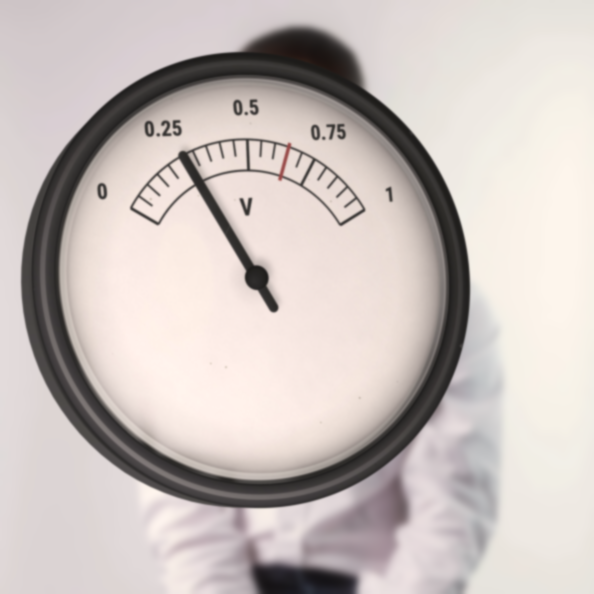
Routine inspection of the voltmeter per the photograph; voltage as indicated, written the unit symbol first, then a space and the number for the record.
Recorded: V 0.25
